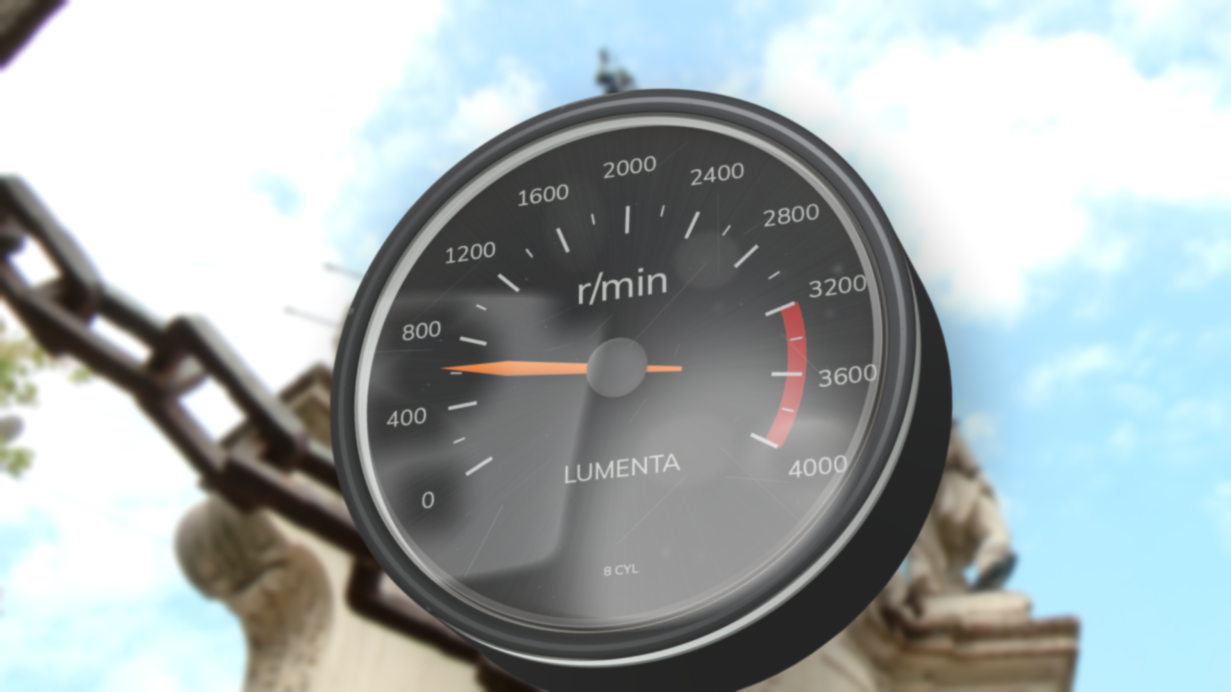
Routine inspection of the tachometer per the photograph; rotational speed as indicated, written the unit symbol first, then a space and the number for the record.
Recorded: rpm 600
